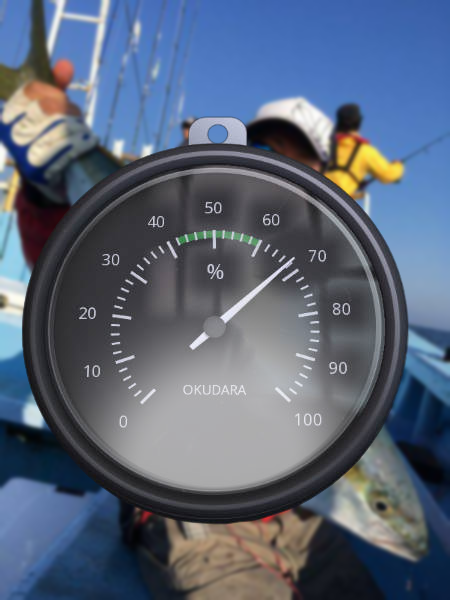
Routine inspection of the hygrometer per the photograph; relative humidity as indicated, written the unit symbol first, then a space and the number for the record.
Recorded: % 68
